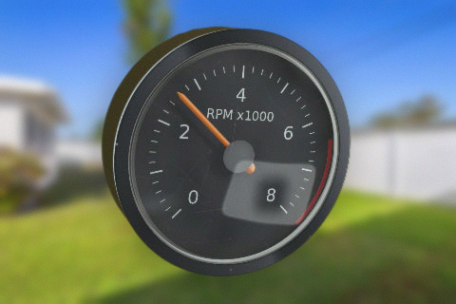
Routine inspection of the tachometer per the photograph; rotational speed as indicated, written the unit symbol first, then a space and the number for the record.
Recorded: rpm 2600
